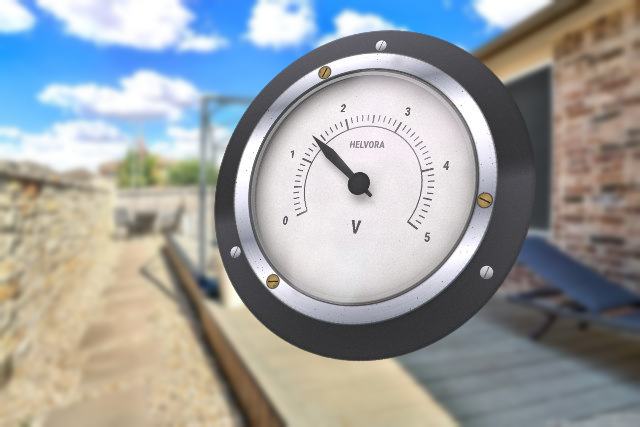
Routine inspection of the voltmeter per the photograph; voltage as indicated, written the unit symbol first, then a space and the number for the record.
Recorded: V 1.4
